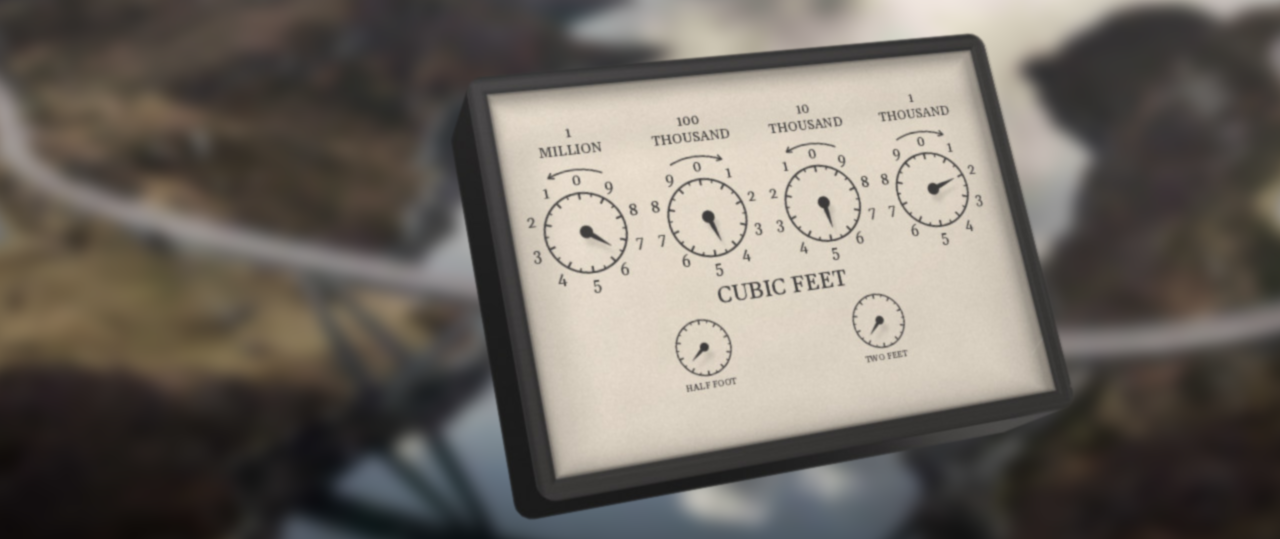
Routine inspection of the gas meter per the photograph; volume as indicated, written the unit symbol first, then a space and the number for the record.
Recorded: ft³ 645200
